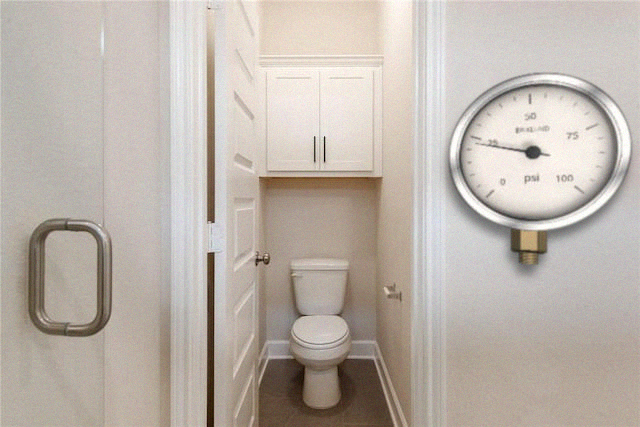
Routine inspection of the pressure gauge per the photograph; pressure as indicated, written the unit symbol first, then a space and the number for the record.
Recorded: psi 22.5
